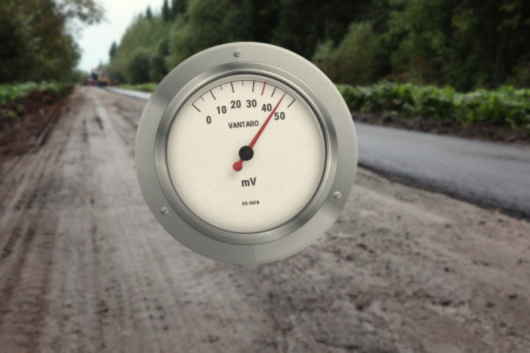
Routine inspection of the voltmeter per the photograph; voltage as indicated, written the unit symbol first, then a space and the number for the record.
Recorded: mV 45
